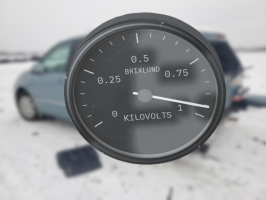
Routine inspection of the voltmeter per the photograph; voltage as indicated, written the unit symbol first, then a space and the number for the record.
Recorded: kV 0.95
